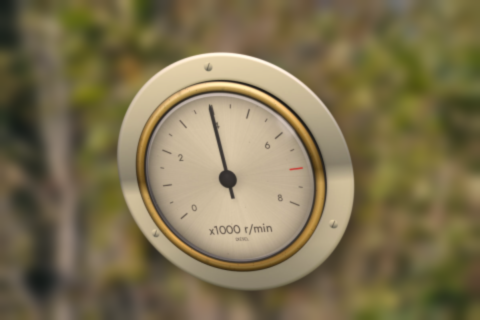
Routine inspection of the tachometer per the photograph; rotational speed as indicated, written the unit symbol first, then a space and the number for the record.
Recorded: rpm 4000
